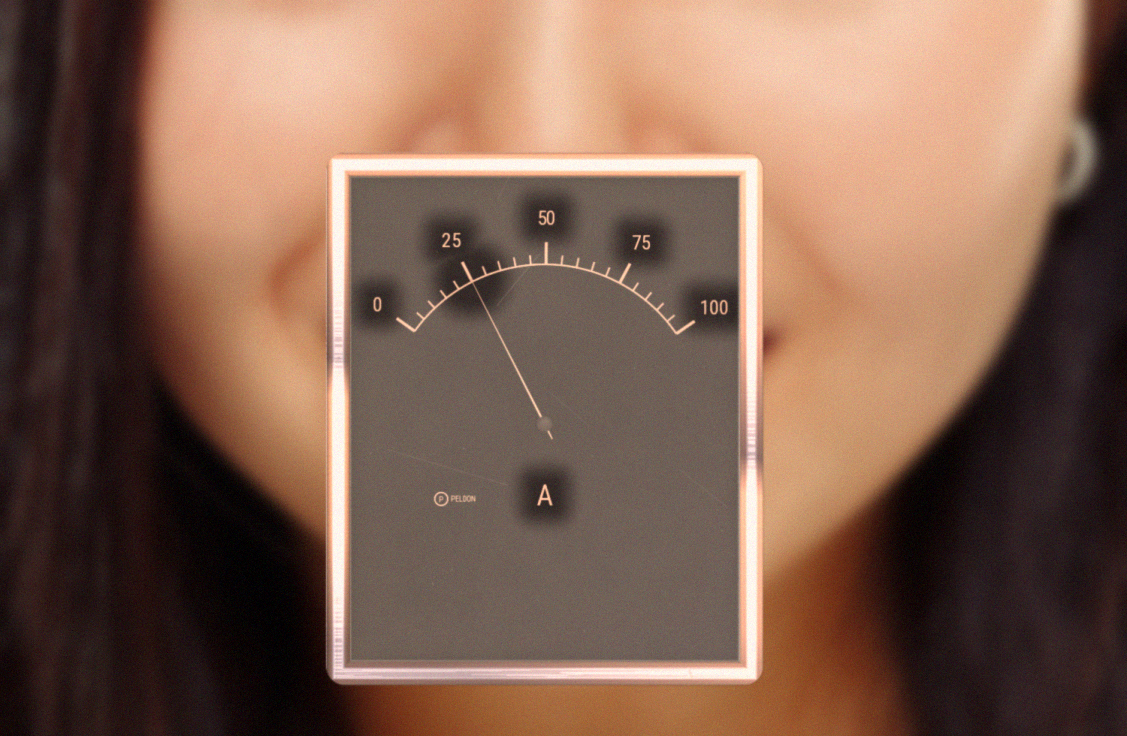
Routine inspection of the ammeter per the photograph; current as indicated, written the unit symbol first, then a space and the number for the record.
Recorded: A 25
